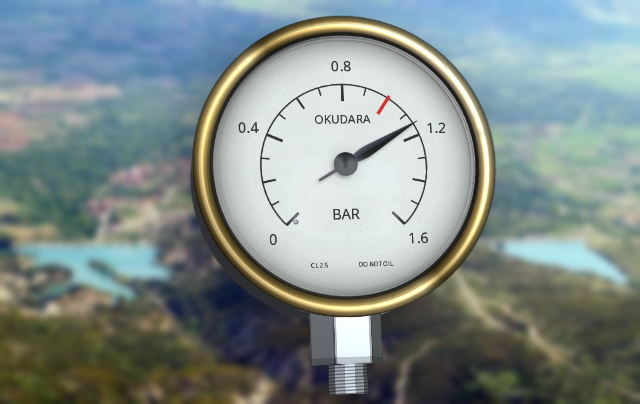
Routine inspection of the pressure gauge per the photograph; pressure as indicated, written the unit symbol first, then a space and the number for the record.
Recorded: bar 1.15
